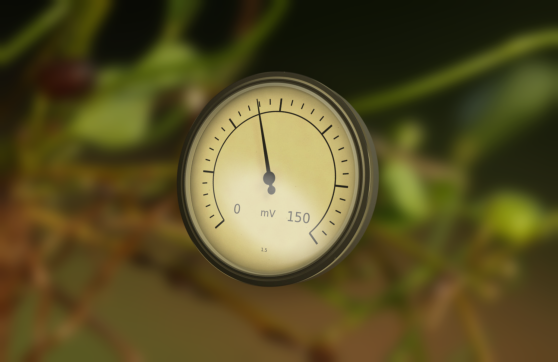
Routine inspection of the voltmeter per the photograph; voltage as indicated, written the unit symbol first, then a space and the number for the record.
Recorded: mV 65
